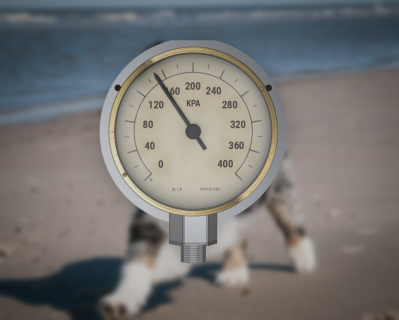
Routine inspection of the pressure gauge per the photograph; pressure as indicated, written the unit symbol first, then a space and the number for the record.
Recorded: kPa 150
